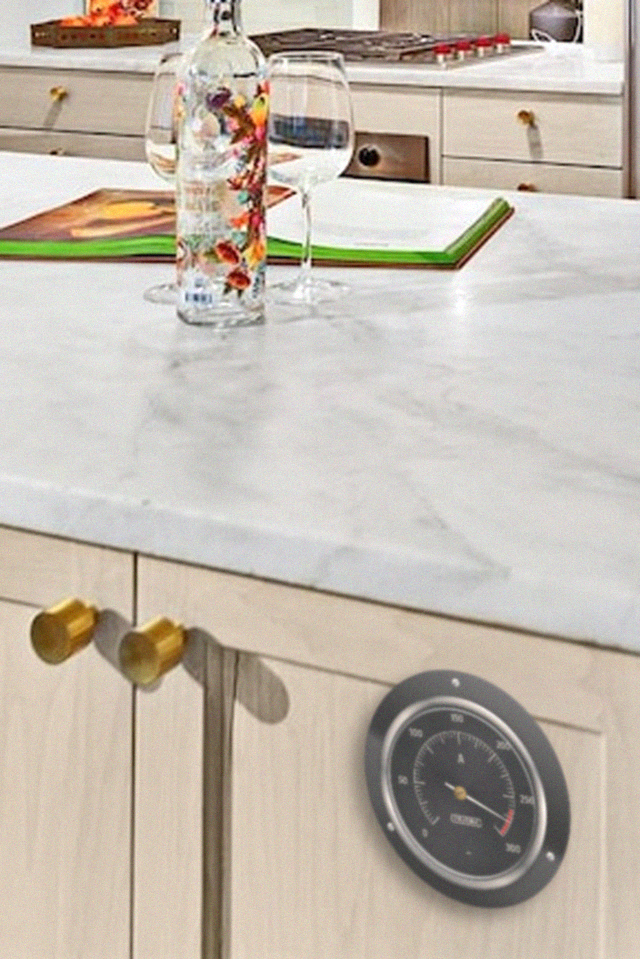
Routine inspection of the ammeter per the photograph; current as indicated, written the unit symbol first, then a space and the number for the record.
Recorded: A 275
